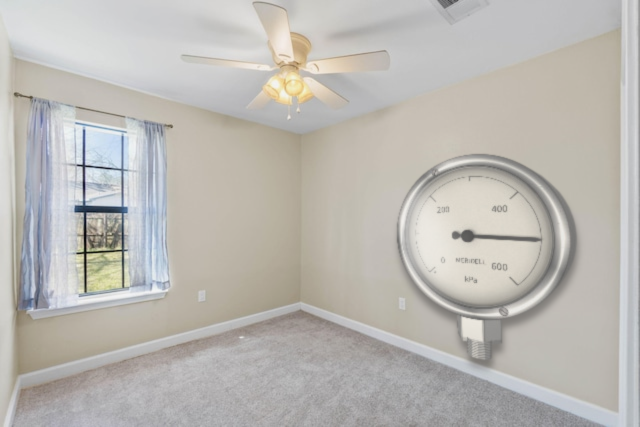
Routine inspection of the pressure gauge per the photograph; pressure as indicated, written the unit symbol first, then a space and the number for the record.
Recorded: kPa 500
